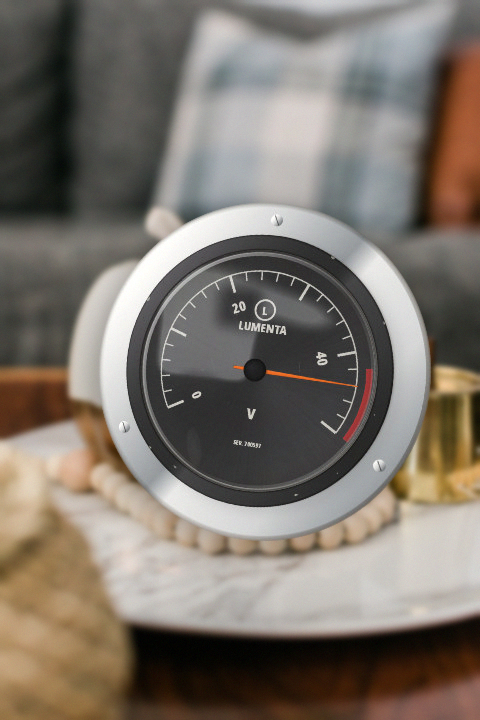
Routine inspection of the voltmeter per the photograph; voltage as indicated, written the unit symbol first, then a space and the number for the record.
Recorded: V 44
